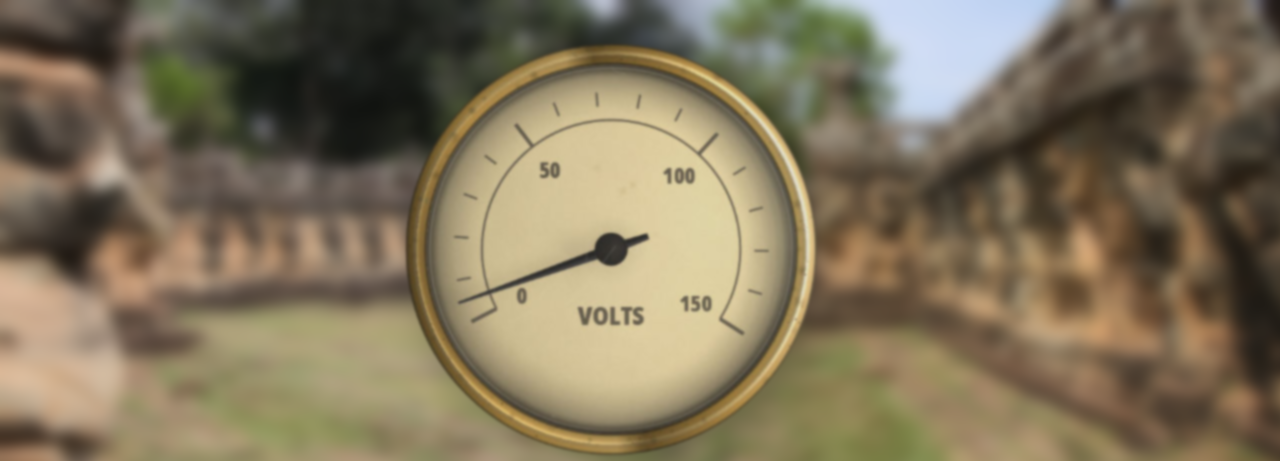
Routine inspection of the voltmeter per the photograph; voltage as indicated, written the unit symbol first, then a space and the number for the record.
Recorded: V 5
